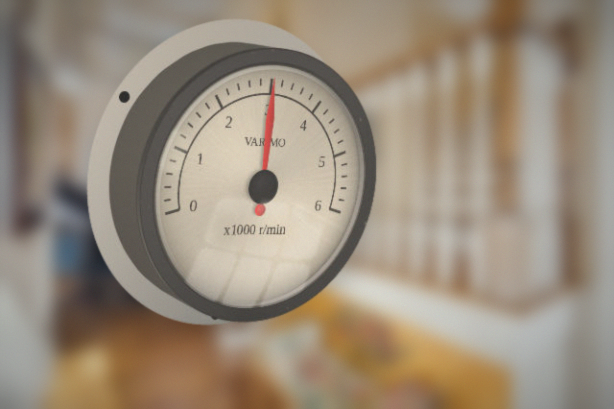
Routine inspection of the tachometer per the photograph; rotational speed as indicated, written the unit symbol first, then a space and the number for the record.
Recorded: rpm 3000
